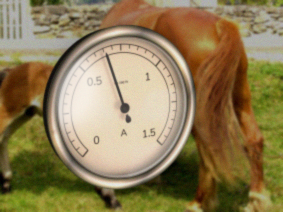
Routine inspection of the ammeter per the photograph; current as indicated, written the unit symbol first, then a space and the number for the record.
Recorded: A 0.65
